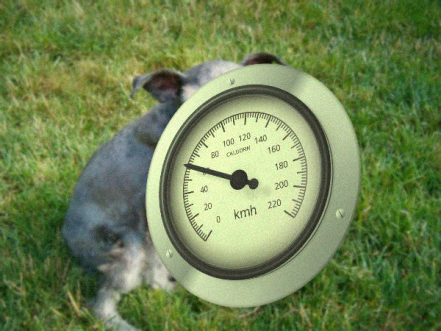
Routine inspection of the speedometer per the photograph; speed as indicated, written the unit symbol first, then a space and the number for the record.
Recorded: km/h 60
